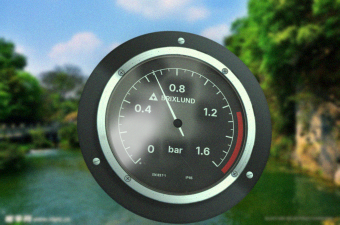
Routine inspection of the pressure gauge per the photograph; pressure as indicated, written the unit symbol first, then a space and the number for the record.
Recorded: bar 0.65
